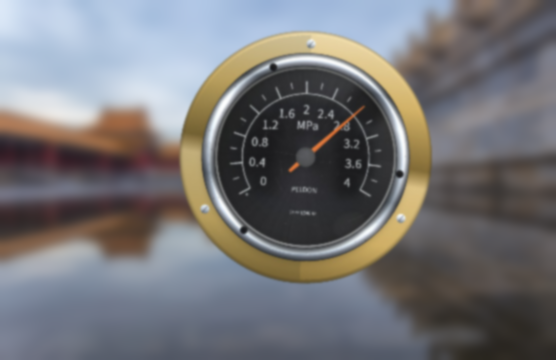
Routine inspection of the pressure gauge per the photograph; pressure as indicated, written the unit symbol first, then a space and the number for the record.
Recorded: MPa 2.8
